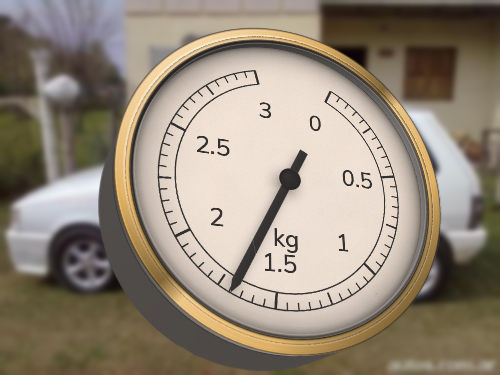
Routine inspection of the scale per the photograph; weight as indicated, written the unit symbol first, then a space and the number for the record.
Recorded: kg 1.7
